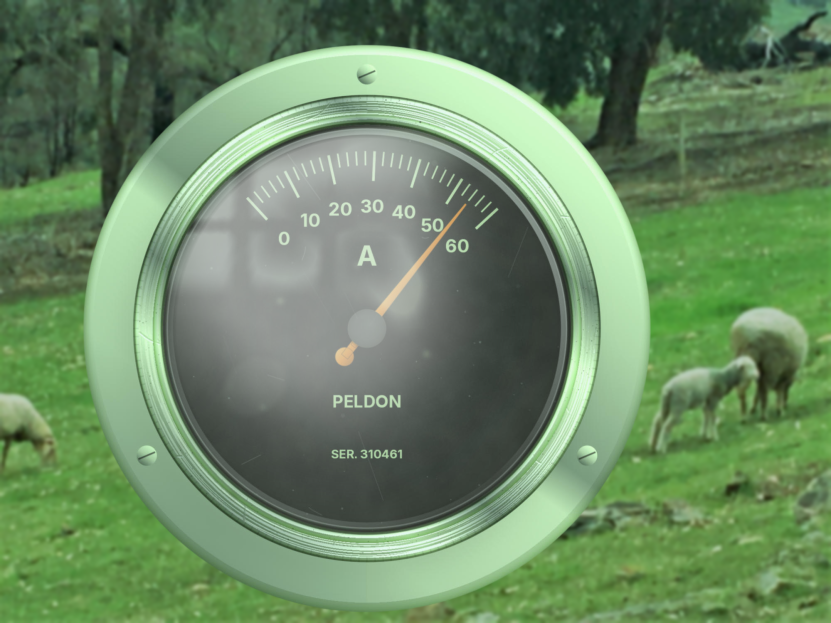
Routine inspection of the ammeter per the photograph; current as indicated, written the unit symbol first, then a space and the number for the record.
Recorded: A 54
